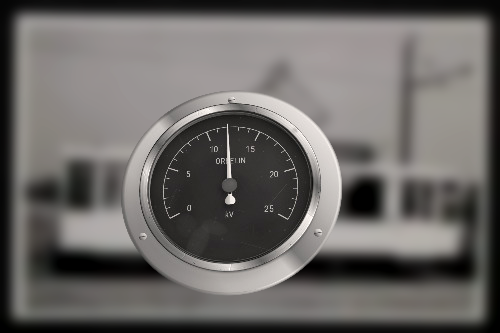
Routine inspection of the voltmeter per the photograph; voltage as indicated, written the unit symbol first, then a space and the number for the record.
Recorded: kV 12
